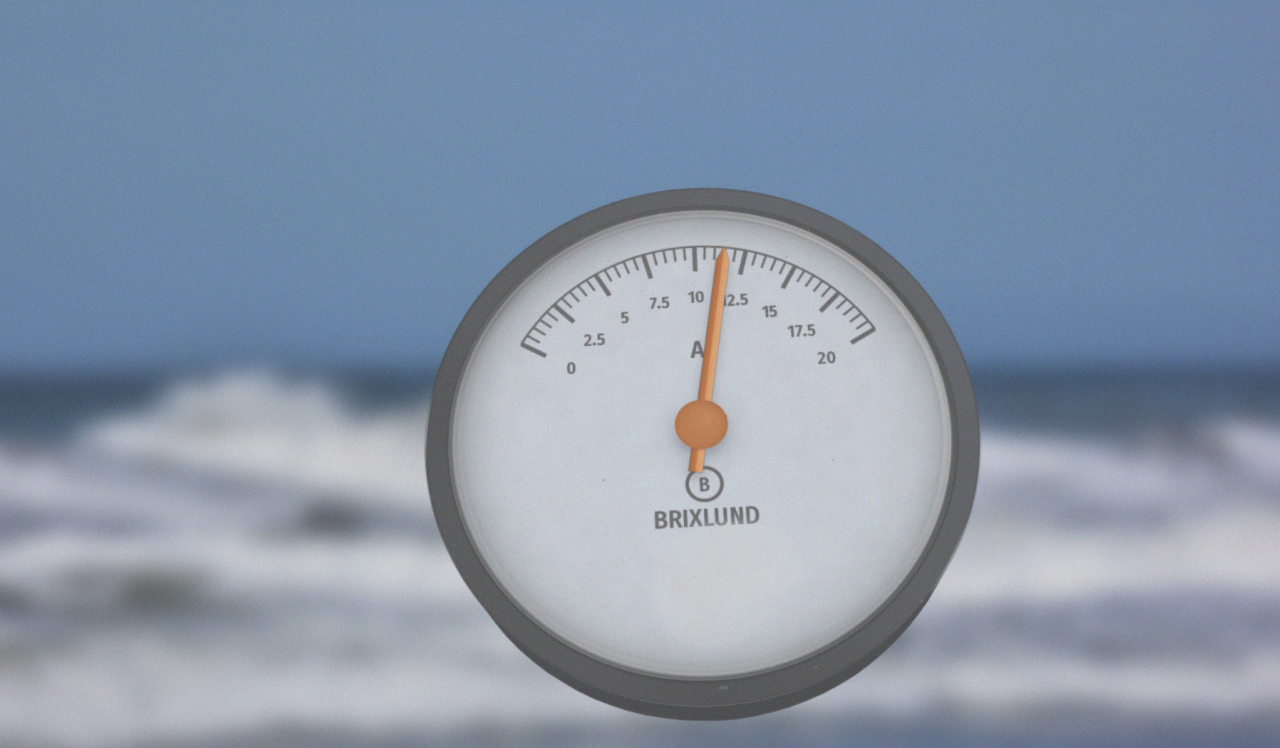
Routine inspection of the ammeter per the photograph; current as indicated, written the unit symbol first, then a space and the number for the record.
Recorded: A 11.5
